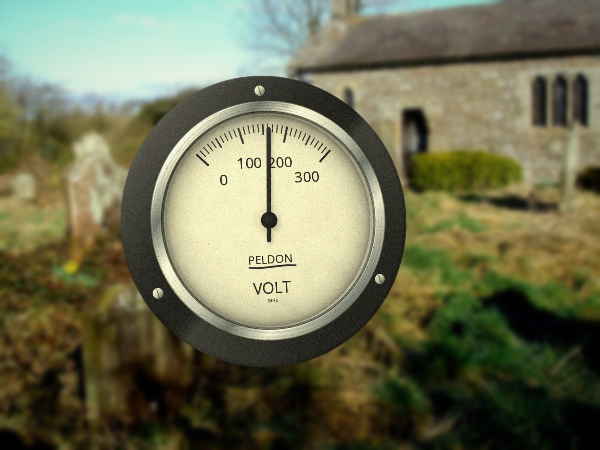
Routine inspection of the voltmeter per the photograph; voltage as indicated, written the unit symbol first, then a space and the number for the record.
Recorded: V 160
